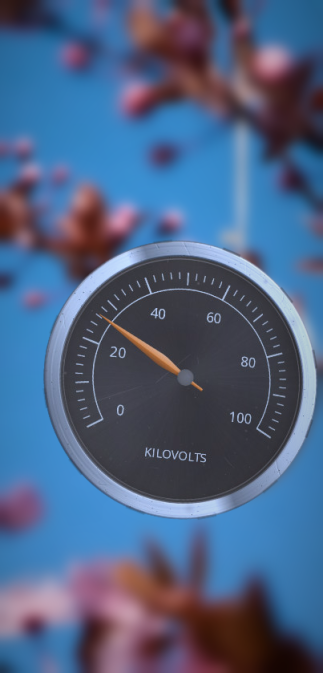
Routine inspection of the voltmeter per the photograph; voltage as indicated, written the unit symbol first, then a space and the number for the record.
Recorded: kV 26
